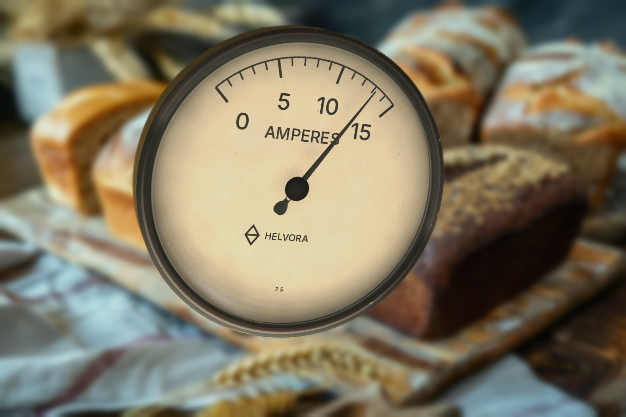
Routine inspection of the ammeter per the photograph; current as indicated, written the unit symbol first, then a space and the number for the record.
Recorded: A 13
